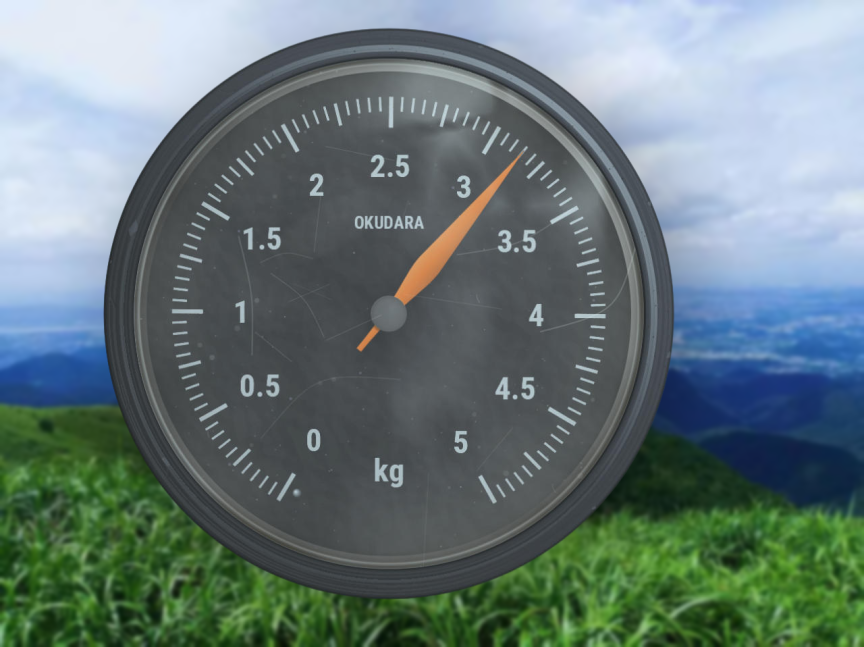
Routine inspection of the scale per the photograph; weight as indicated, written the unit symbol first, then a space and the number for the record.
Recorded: kg 3.15
